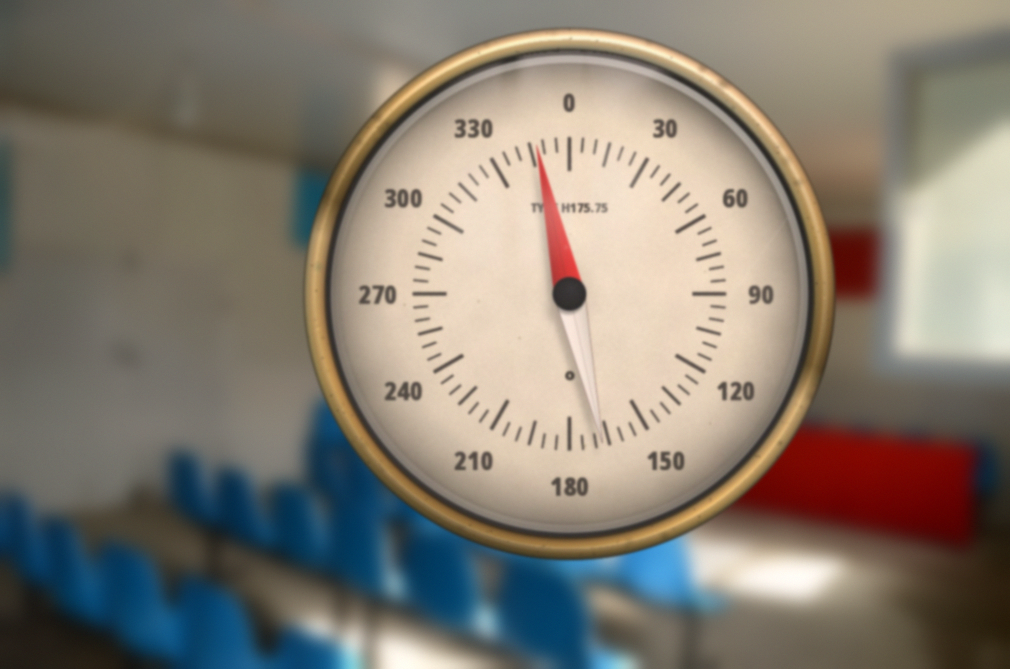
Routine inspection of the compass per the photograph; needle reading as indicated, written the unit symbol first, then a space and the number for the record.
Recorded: ° 347.5
